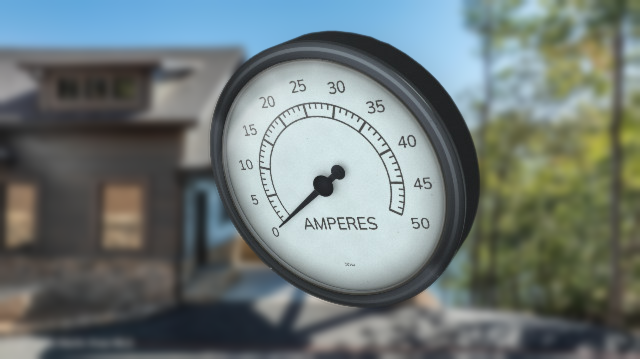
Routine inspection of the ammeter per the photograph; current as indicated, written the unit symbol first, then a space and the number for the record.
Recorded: A 0
